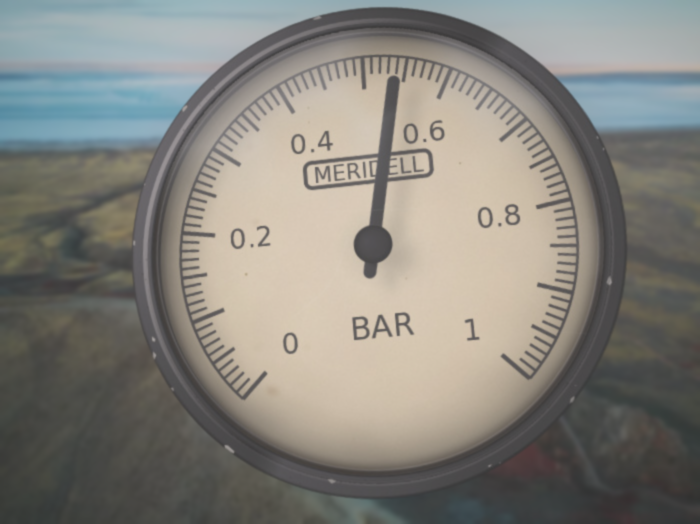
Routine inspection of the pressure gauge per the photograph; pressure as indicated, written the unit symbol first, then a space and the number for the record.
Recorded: bar 0.54
